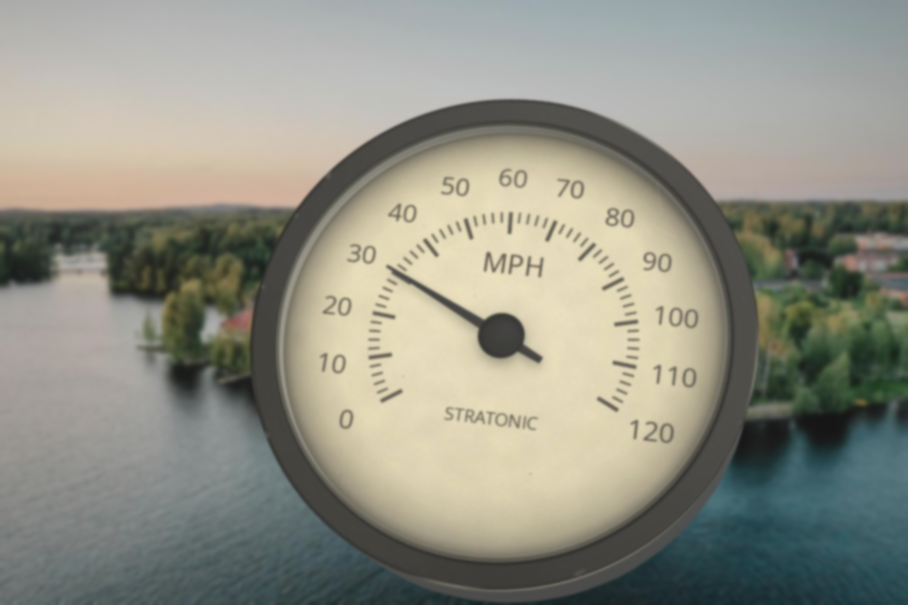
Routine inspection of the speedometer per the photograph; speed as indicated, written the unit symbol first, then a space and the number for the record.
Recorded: mph 30
